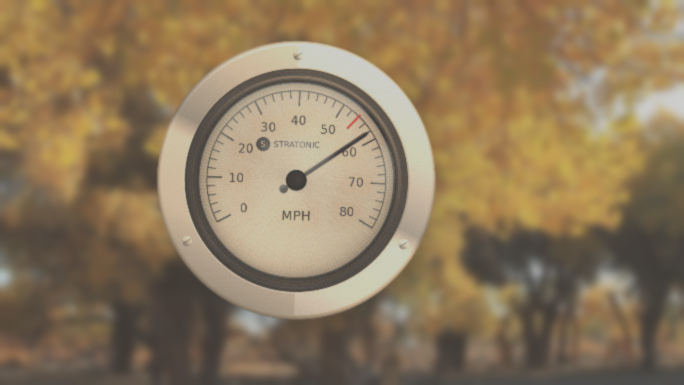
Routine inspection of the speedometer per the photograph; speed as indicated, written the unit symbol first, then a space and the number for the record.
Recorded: mph 58
